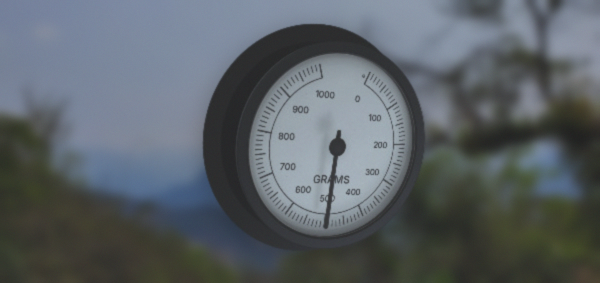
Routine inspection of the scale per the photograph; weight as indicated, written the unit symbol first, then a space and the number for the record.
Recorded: g 500
